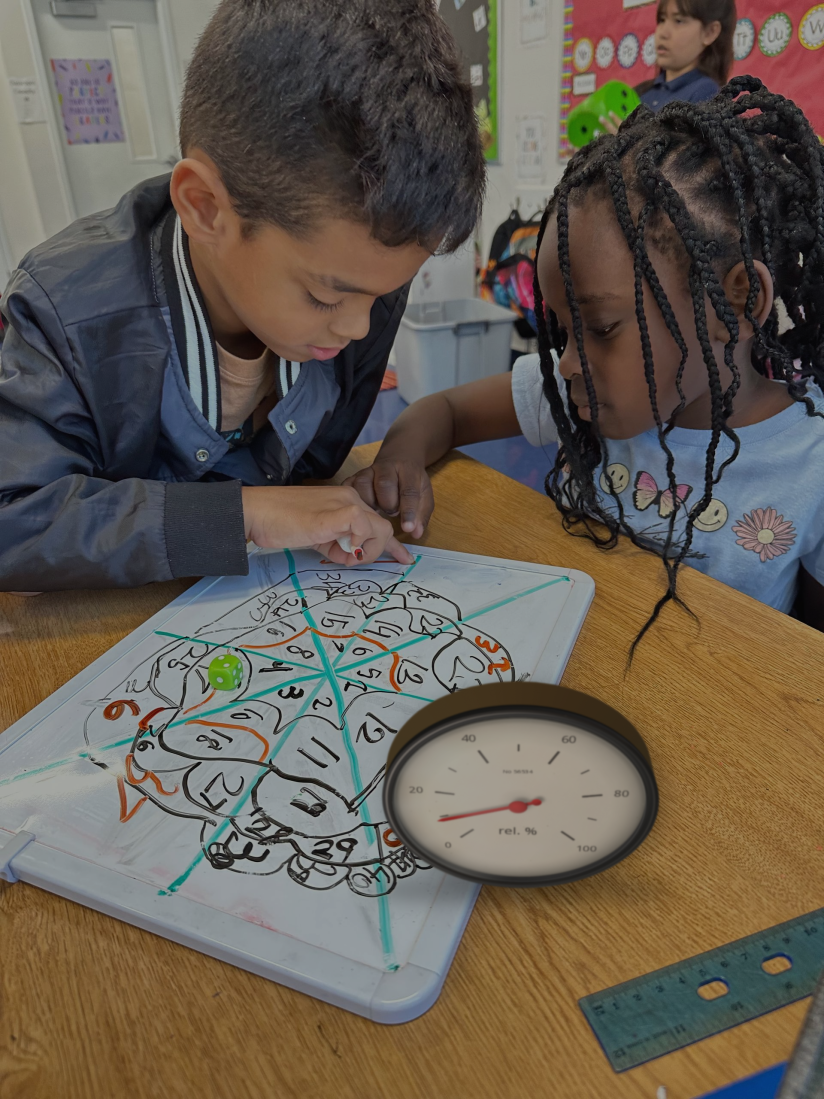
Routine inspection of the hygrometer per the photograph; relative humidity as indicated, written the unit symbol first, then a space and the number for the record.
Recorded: % 10
